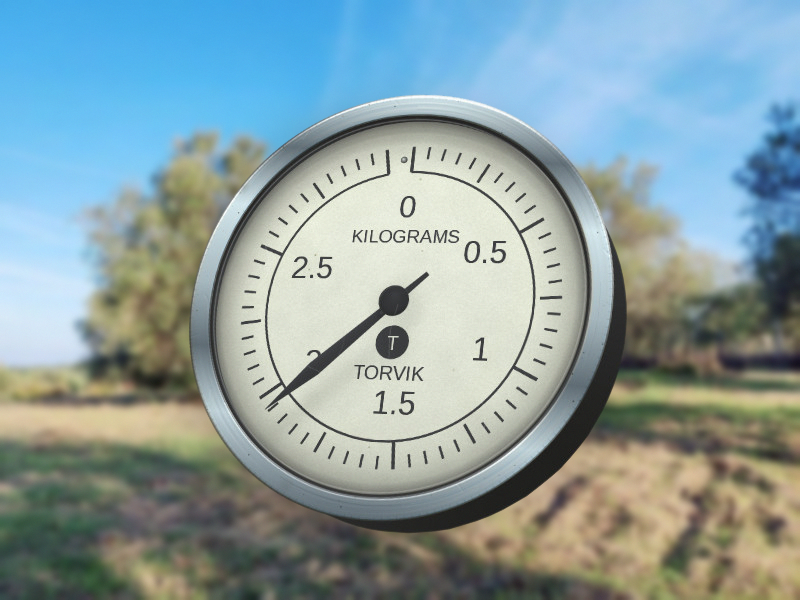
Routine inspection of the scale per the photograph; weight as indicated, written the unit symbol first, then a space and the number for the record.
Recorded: kg 1.95
